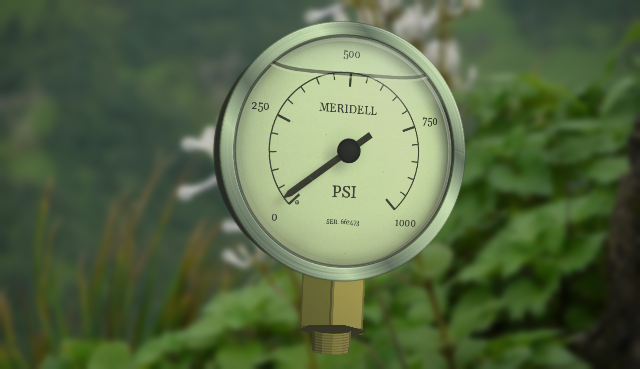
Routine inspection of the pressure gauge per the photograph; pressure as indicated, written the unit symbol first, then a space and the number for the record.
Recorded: psi 25
